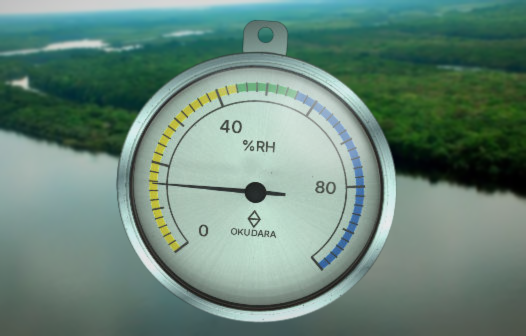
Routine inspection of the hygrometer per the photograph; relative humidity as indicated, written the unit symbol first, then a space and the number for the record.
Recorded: % 16
